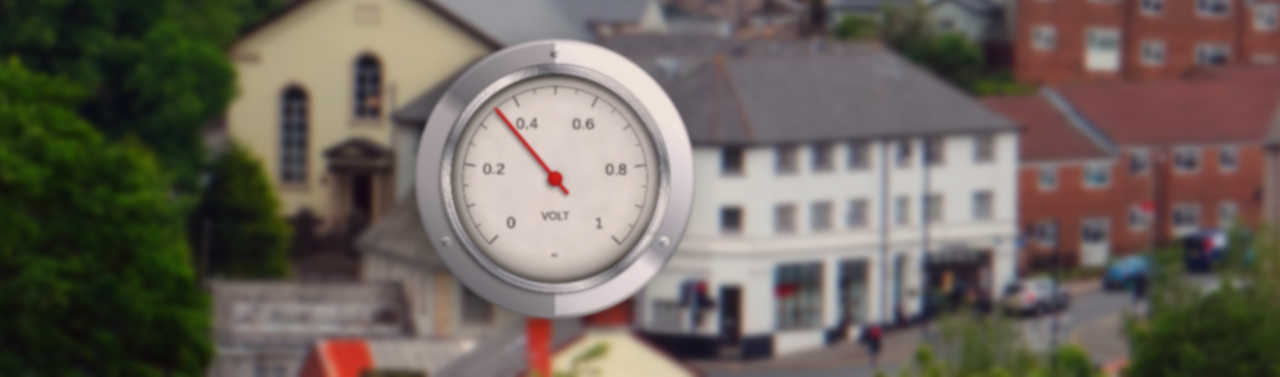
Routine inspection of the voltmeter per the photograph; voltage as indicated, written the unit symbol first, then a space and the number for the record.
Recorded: V 0.35
